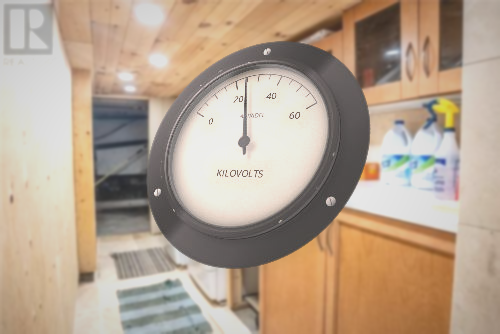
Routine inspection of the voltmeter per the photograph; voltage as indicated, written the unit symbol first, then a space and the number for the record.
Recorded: kV 25
